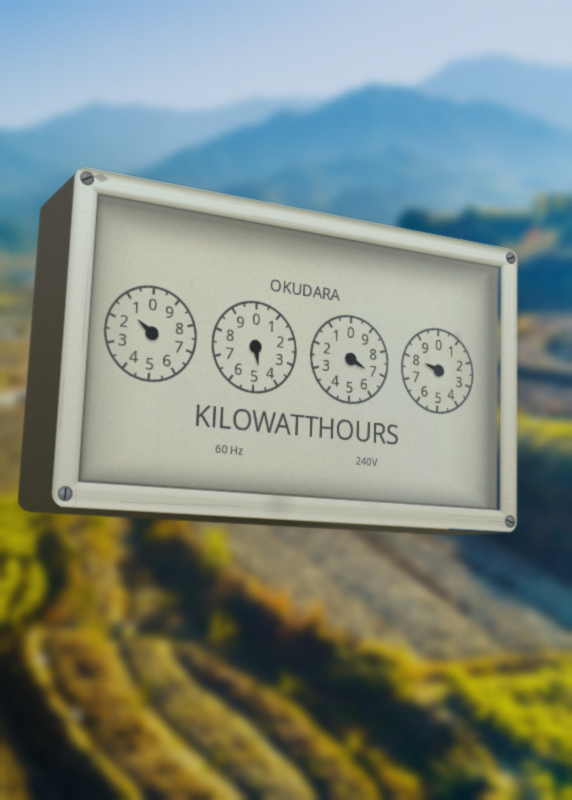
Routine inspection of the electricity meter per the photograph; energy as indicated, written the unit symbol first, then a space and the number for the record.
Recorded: kWh 1468
